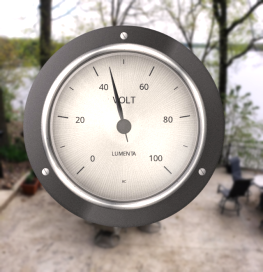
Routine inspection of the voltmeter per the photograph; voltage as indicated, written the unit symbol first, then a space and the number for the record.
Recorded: V 45
